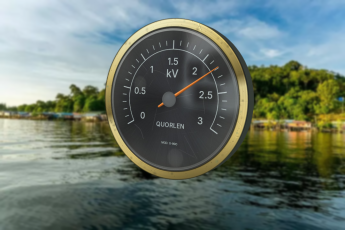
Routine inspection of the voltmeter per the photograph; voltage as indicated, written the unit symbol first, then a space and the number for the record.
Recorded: kV 2.2
